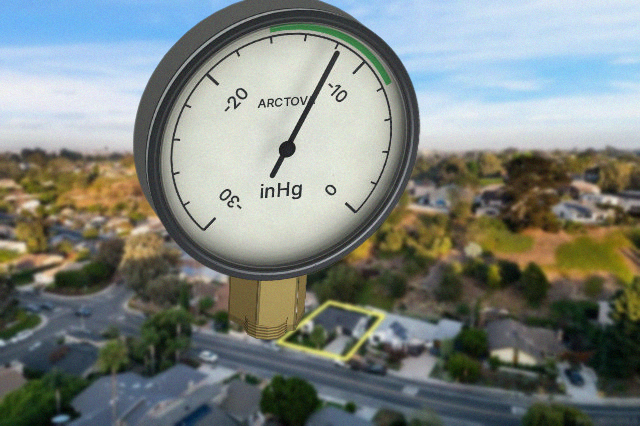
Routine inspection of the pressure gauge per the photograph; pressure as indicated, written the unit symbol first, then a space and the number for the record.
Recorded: inHg -12
